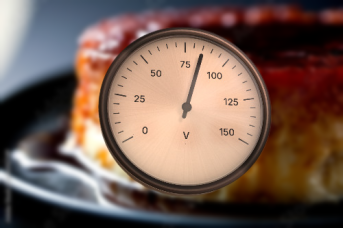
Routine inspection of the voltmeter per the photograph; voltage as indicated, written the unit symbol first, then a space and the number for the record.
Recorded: V 85
